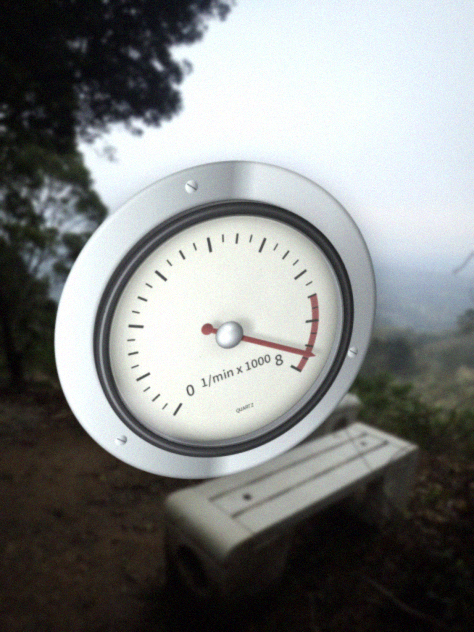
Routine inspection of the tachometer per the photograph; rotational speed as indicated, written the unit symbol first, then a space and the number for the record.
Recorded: rpm 7625
